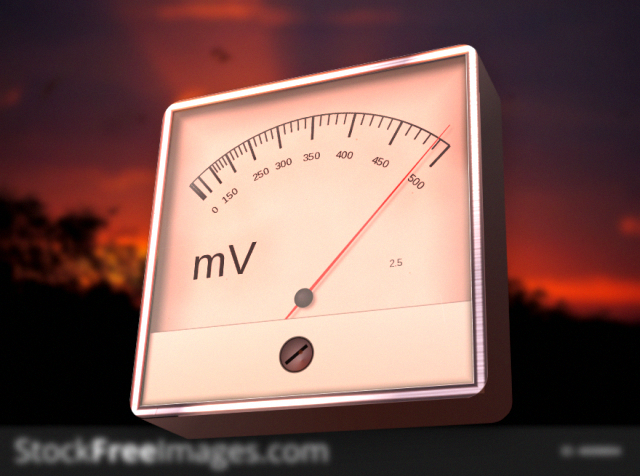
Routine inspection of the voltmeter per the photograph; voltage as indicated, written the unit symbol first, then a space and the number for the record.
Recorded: mV 490
